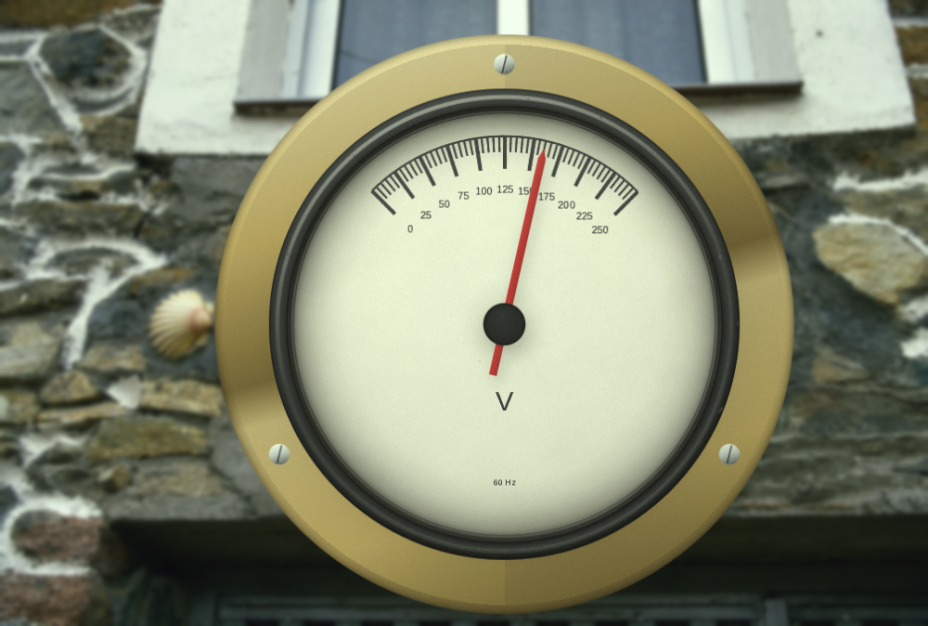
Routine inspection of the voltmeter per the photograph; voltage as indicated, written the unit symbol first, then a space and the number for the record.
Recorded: V 160
